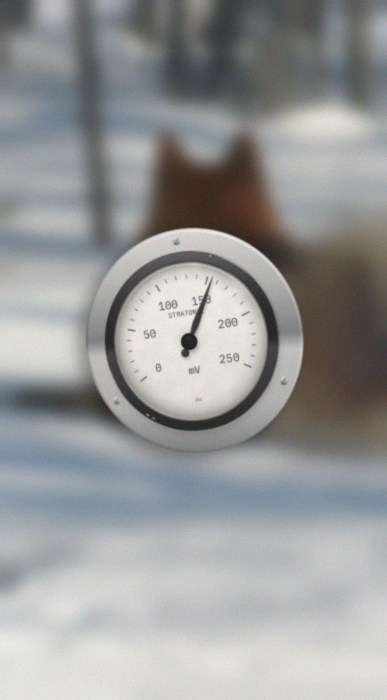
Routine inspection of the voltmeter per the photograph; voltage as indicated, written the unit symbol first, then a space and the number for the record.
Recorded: mV 155
